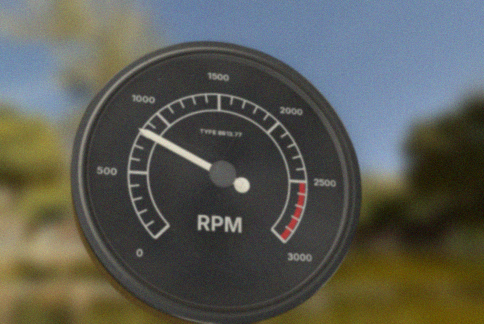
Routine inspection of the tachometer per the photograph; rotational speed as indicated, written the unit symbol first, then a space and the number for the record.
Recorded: rpm 800
